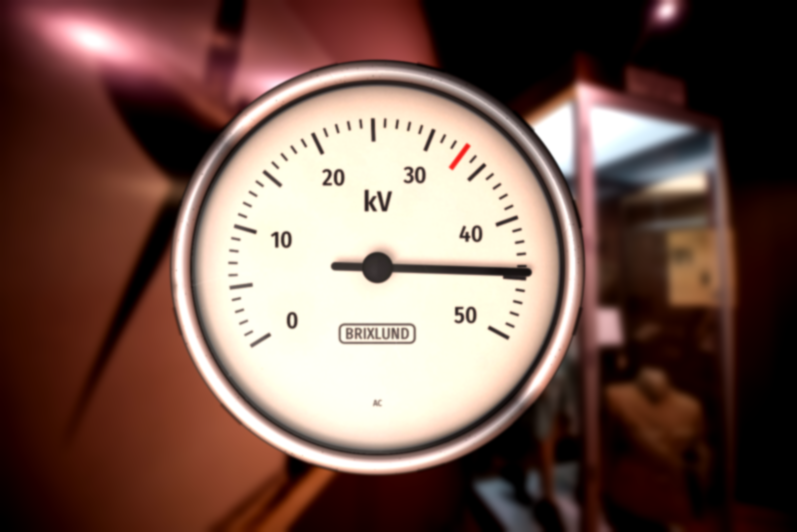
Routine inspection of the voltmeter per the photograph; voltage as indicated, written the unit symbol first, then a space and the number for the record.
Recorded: kV 44.5
